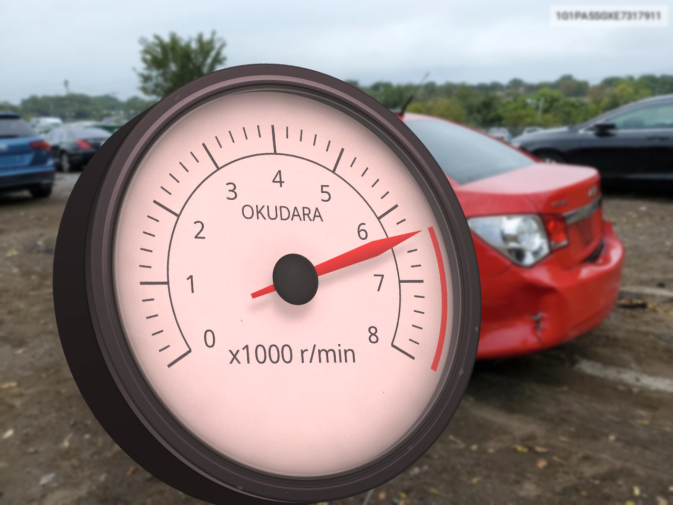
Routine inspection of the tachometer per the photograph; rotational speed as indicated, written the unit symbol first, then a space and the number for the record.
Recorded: rpm 6400
